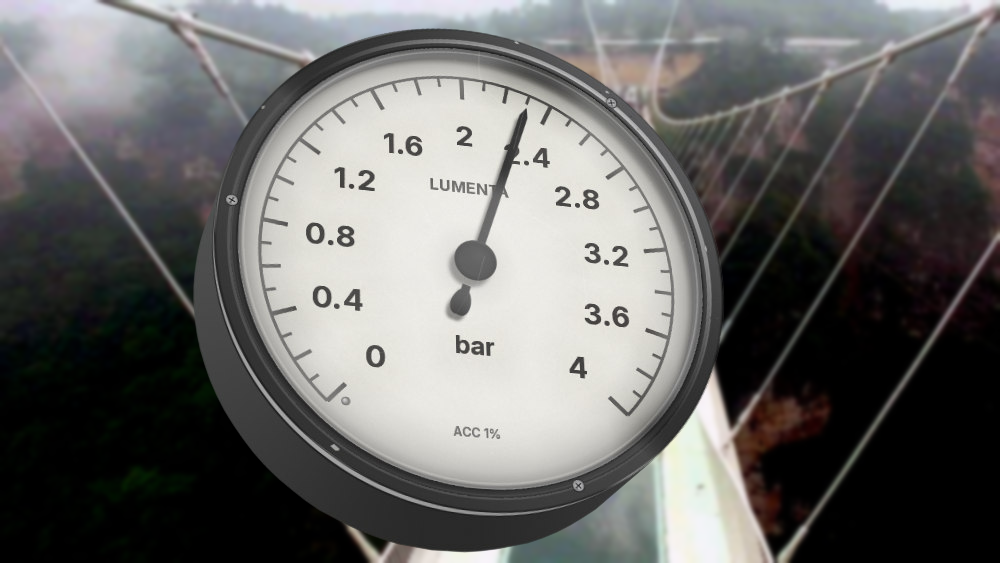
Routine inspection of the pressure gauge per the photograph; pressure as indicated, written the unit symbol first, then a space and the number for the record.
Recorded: bar 2.3
